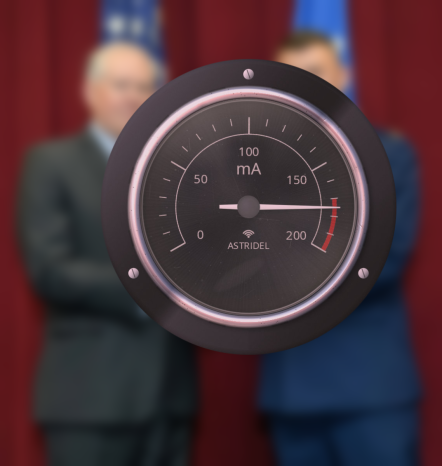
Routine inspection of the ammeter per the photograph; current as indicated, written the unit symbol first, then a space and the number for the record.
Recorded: mA 175
